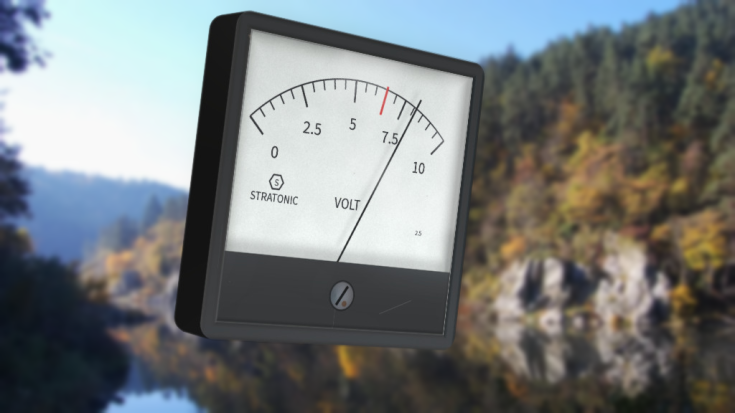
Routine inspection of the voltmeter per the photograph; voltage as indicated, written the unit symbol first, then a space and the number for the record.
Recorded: V 8
